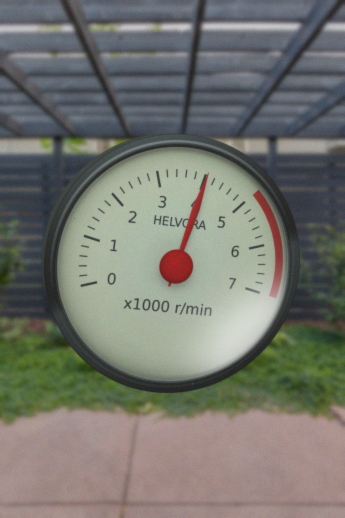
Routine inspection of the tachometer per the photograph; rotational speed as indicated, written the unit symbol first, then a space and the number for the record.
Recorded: rpm 4000
